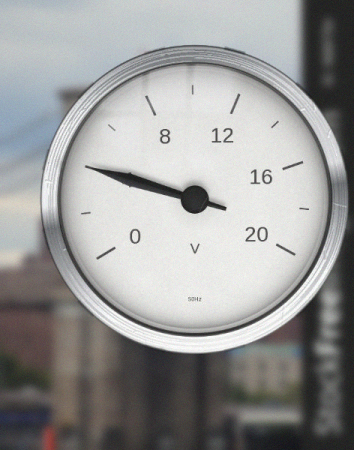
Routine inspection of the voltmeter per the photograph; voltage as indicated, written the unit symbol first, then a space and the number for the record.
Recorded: V 4
